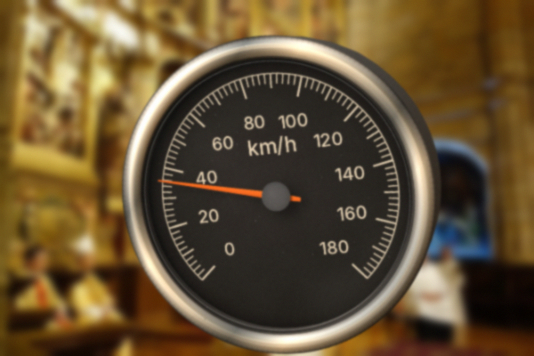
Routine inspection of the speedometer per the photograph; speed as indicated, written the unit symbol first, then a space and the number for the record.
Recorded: km/h 36
